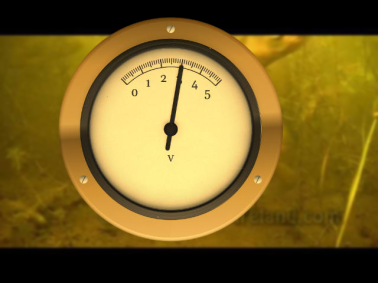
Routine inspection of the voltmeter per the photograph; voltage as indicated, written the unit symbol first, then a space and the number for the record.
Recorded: V 3
